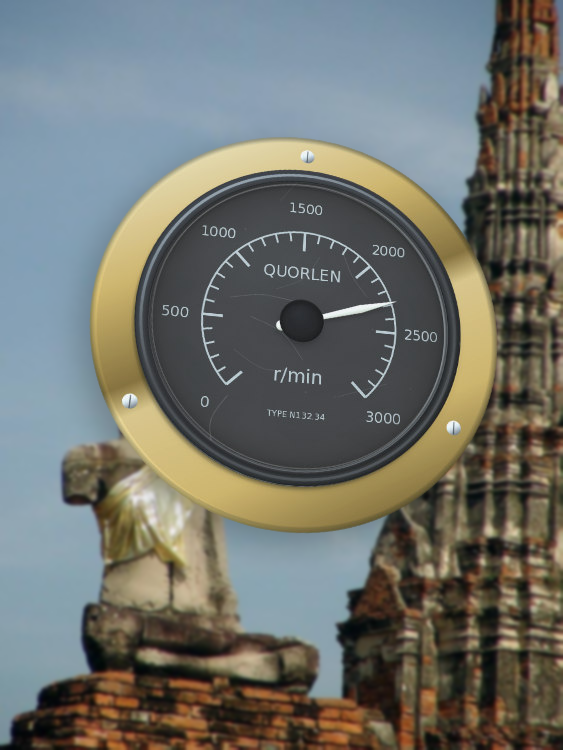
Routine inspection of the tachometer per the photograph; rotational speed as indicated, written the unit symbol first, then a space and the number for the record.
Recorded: rpm 2300
